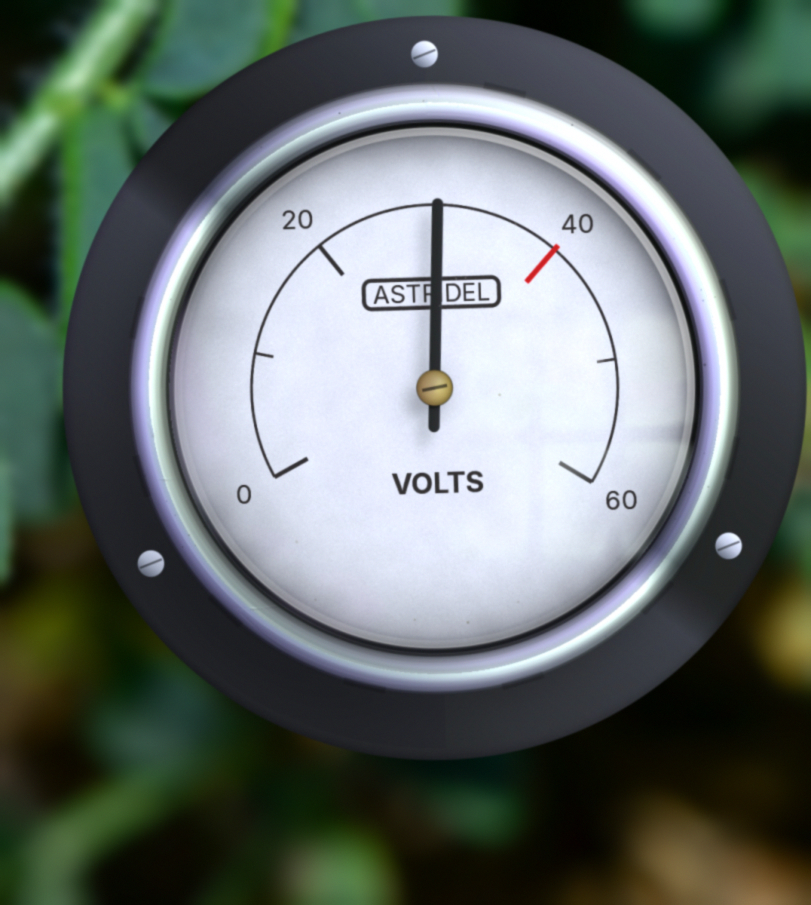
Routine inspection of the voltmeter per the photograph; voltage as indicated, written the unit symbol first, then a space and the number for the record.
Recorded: V 30
